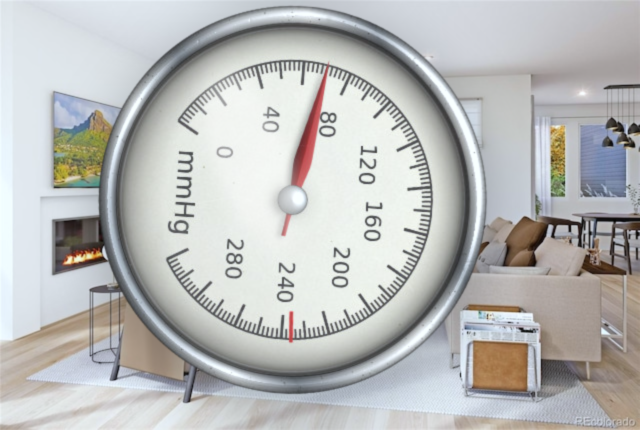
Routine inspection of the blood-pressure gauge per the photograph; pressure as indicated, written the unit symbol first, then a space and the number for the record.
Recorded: mmHg 70
